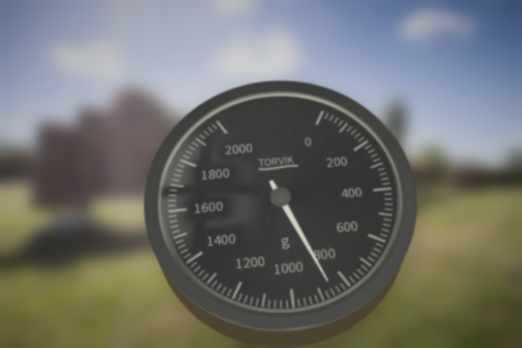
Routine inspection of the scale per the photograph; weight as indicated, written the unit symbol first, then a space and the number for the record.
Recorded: g 860
